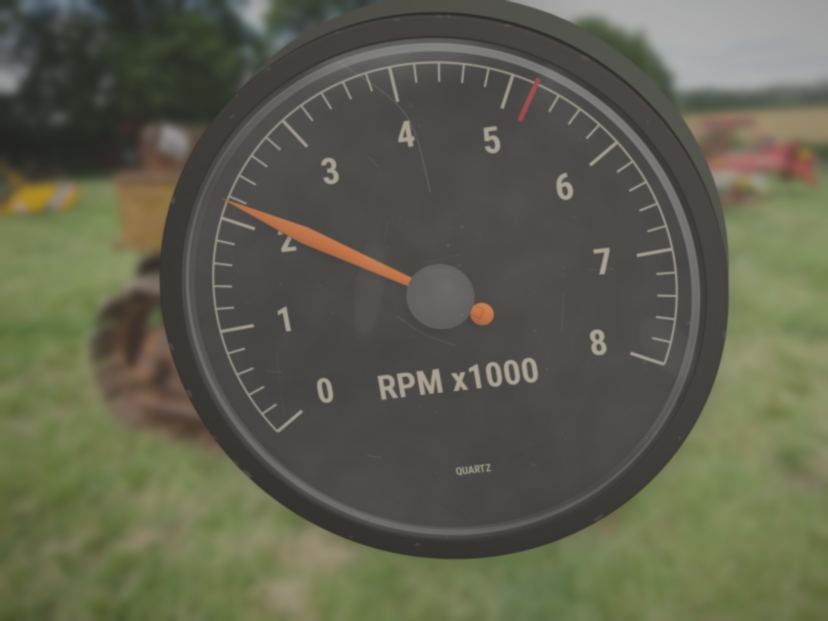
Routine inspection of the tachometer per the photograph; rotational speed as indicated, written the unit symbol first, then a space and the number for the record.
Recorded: rpm 2200
